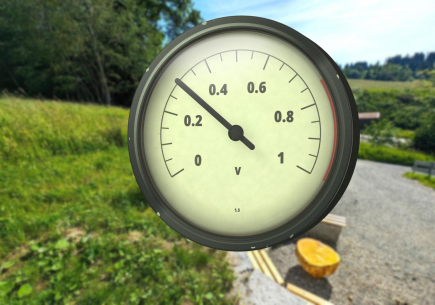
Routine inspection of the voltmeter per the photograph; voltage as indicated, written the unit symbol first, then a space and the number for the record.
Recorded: V 0.3
